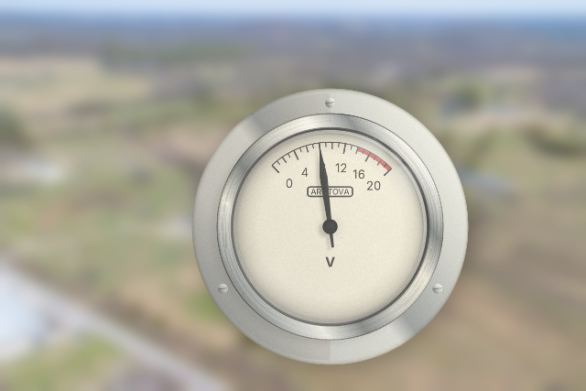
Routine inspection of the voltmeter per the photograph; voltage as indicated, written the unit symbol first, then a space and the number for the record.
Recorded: V 8
